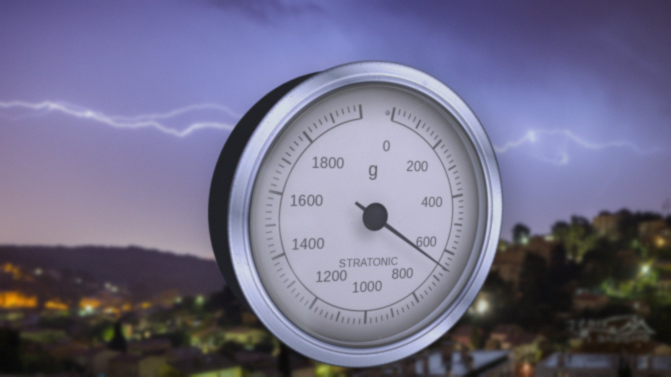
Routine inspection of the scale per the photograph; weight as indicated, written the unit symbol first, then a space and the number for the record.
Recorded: g 660
